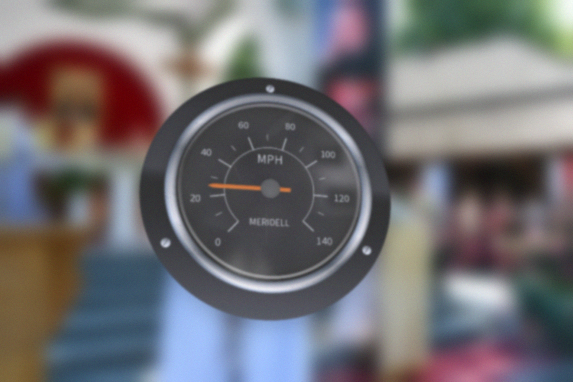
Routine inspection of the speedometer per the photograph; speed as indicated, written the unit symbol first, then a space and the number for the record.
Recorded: mph 25
